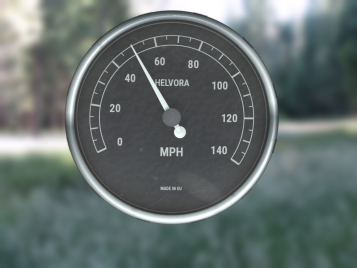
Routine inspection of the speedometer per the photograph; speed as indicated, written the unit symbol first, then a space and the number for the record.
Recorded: mph 50
